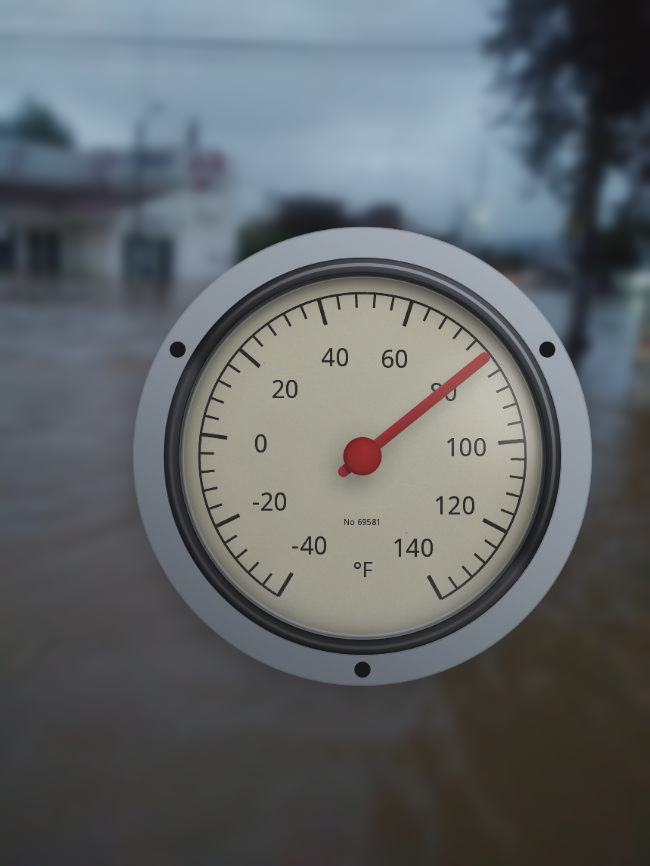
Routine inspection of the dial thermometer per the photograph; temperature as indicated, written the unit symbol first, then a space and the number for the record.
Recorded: °F 80
